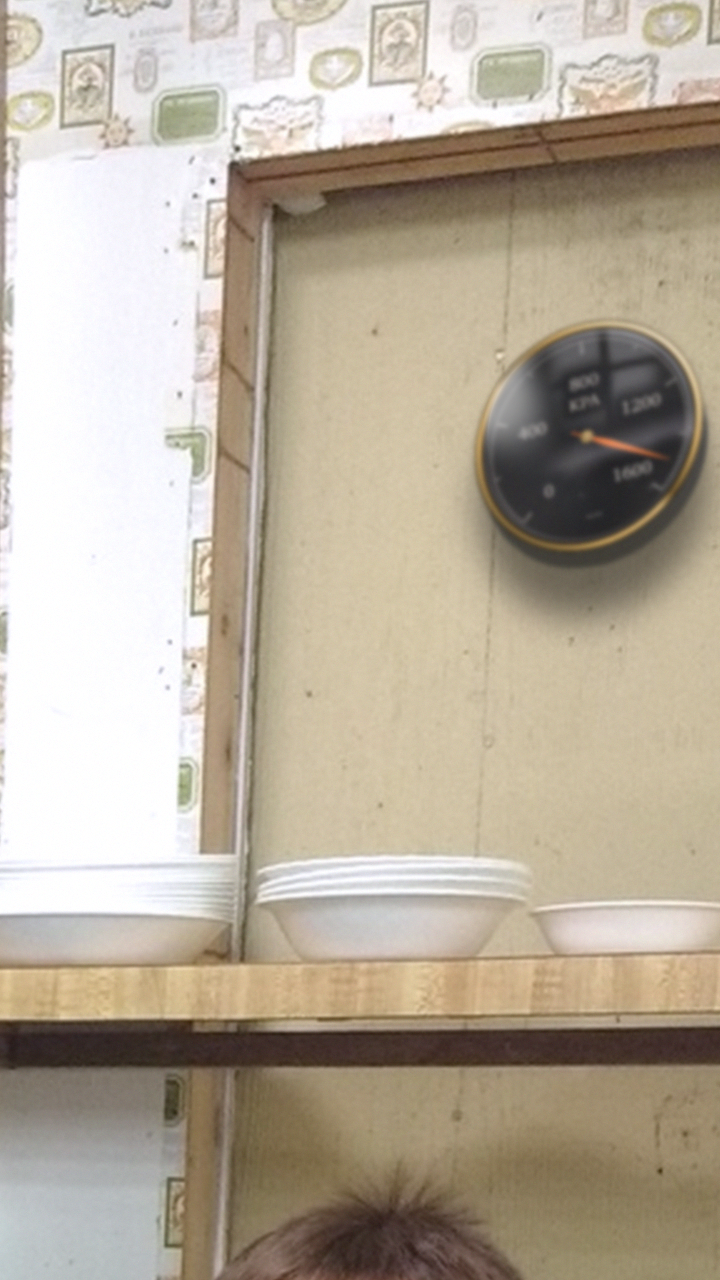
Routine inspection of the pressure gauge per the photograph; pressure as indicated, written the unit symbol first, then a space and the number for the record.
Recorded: kPa 1500
